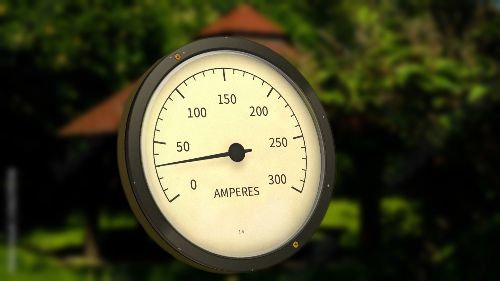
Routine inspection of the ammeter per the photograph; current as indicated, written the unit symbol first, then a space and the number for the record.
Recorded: A 30
